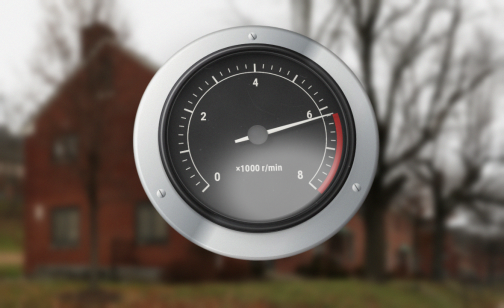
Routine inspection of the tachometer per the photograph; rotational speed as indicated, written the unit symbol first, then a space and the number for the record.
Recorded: rpm 6200
